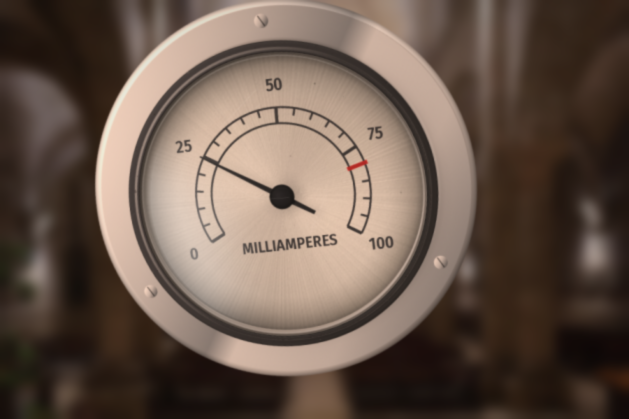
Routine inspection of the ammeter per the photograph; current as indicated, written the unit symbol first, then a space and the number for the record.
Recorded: mA 25
